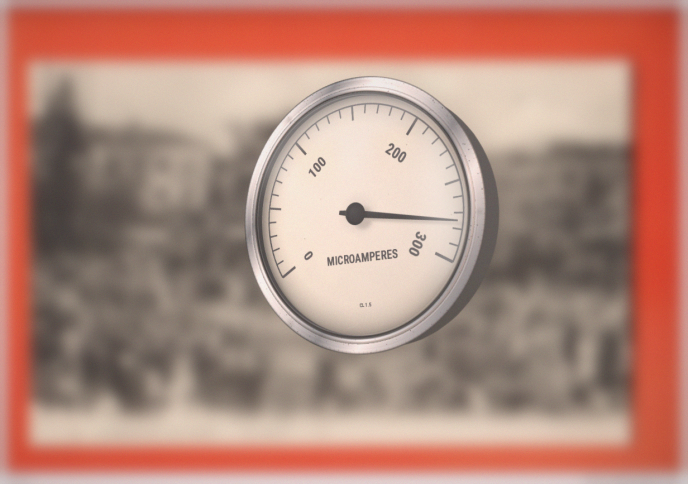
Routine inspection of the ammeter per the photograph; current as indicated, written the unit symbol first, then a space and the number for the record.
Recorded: µA 275
